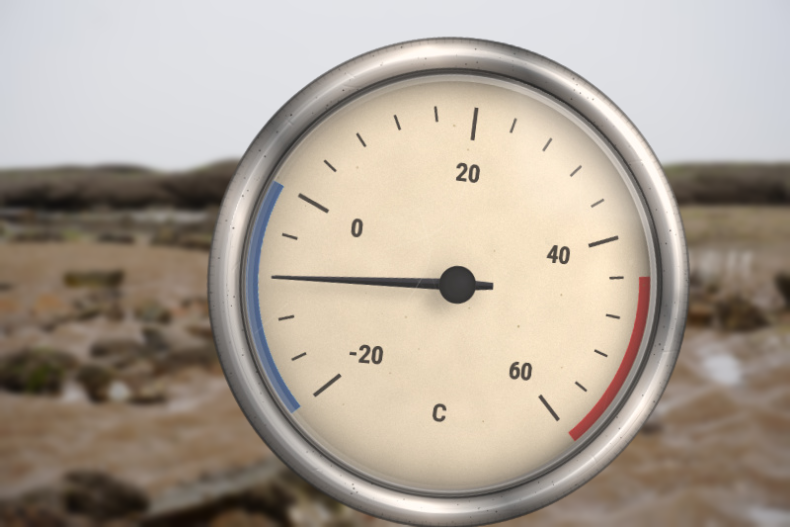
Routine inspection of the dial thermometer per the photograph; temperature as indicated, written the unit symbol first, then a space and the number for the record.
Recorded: °C -8
